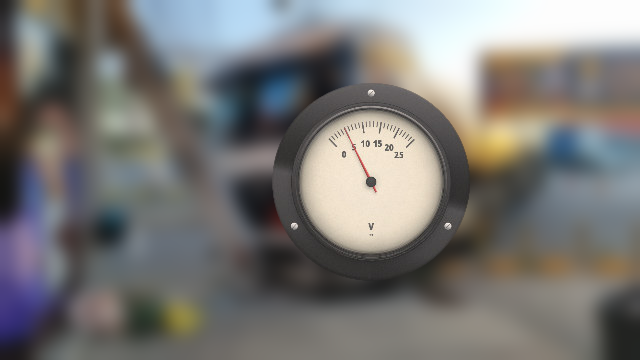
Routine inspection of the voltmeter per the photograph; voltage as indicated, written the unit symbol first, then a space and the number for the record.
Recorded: V 5
